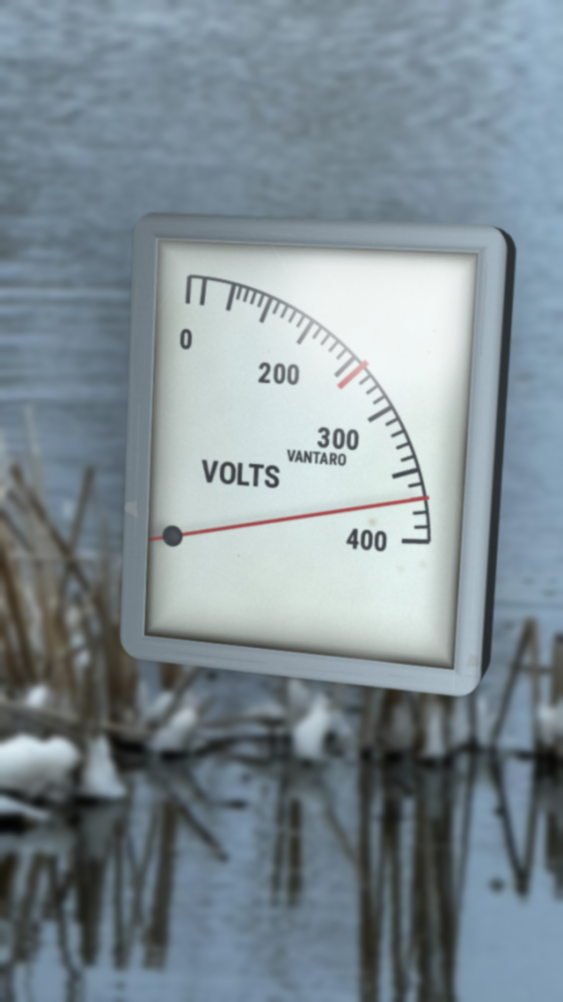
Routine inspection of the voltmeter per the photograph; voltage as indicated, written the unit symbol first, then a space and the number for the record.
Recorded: V 370
